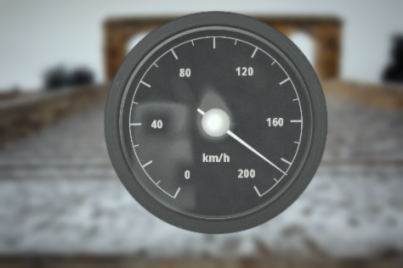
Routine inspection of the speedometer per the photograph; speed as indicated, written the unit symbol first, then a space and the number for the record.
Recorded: km/h 185
